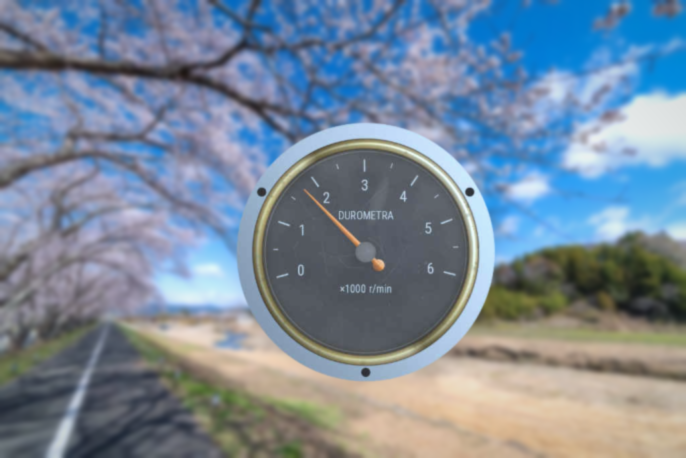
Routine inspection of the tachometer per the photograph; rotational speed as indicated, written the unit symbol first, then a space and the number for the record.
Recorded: rpm 1750
